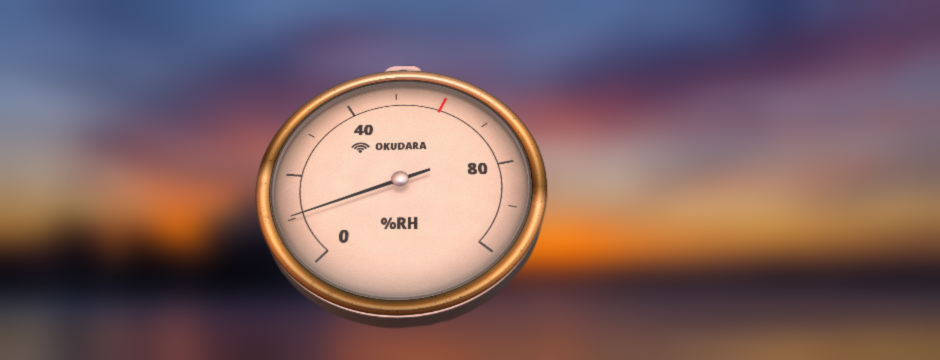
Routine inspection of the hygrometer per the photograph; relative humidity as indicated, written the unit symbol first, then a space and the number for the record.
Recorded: % 10
